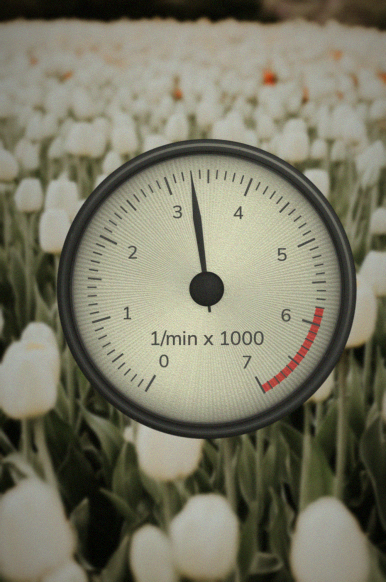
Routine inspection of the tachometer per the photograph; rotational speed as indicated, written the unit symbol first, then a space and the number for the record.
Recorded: rpm 3300
